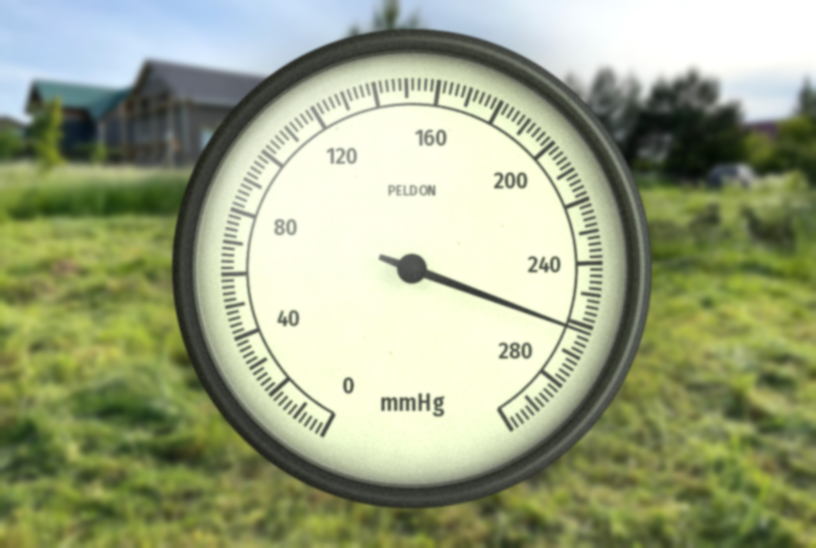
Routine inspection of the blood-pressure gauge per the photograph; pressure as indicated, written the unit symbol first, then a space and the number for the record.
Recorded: mmHg 262
